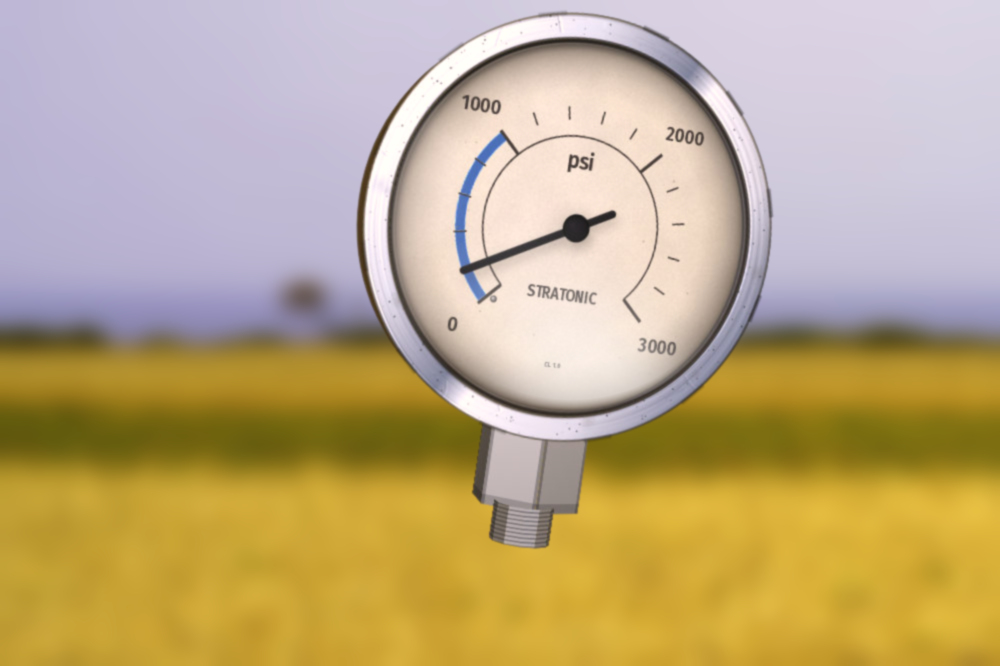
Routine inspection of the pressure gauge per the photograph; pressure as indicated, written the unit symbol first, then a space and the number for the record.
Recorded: psi 200
